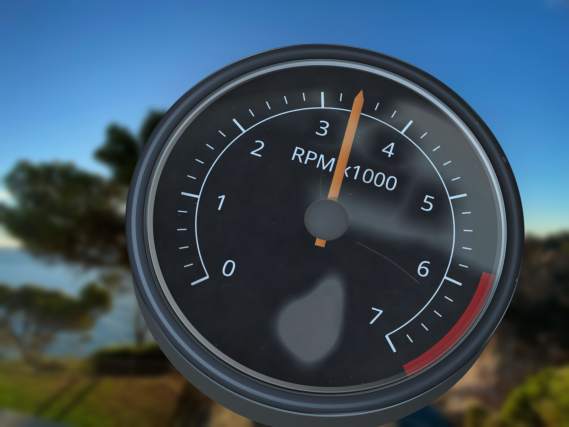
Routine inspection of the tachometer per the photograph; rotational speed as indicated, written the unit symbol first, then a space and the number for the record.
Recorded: rpm 3400
